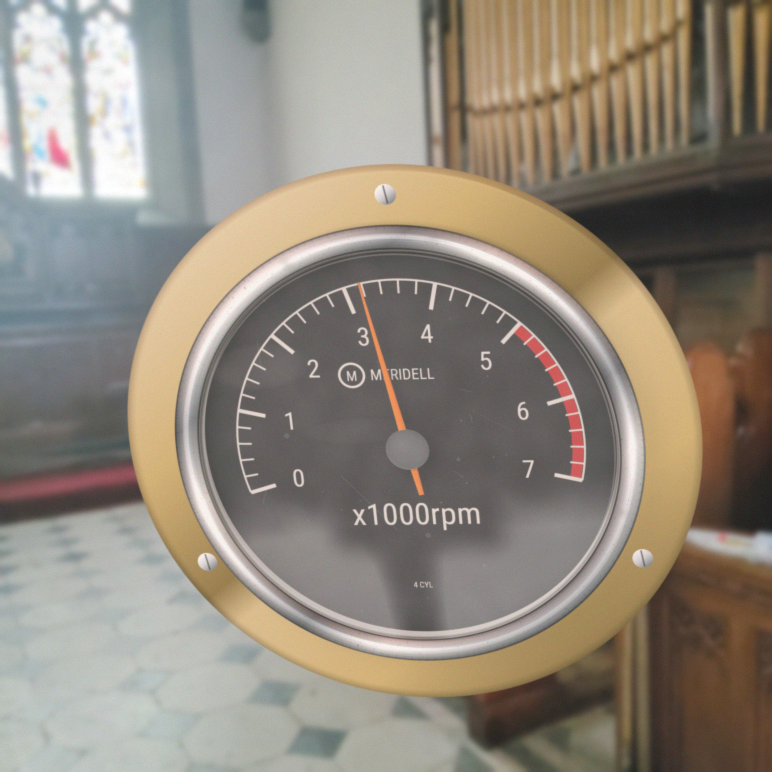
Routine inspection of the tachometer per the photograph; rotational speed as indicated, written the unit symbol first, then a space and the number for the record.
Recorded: rpm 3200
